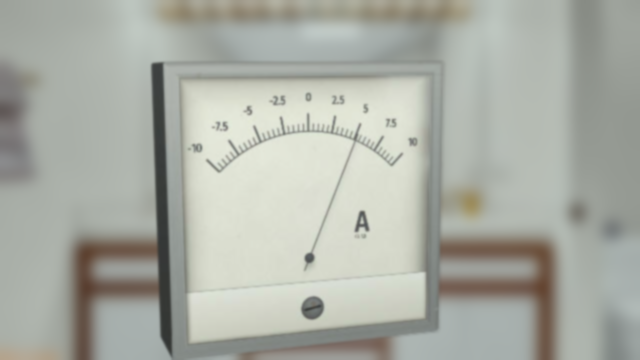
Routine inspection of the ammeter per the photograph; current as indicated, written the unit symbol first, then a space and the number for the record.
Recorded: A 5
